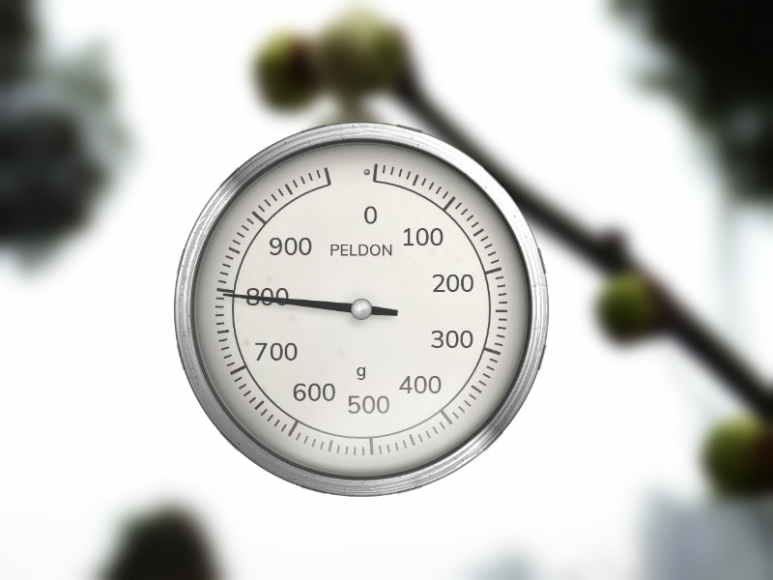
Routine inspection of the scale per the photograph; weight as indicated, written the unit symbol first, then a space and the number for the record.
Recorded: g 795
